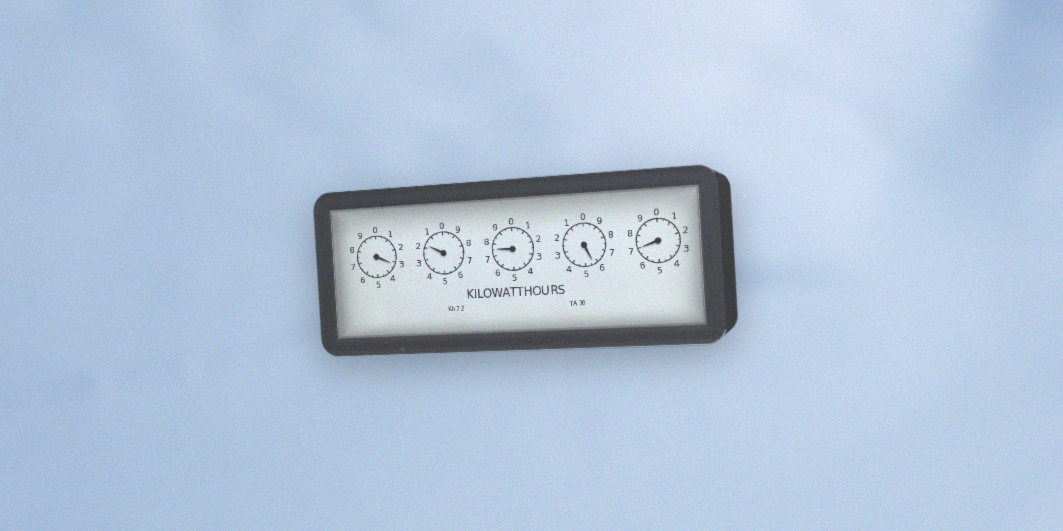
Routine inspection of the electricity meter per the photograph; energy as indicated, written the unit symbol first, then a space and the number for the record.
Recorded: kWh 31757
